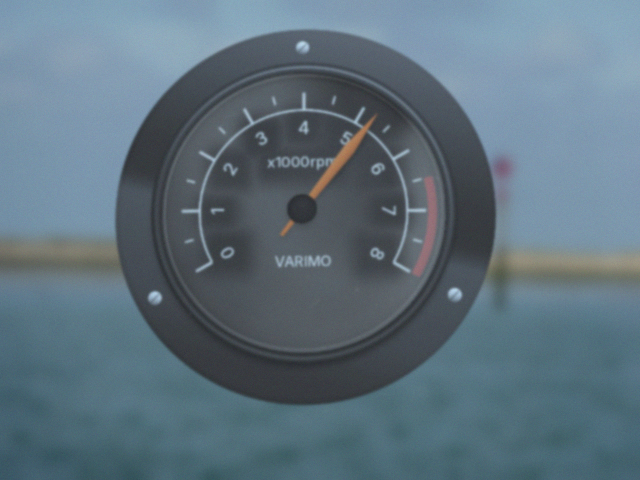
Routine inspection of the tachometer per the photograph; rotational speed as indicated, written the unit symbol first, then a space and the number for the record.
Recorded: rpm 5250
